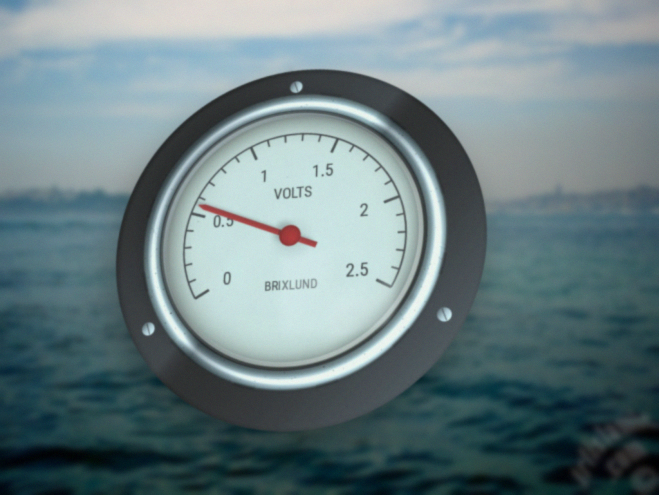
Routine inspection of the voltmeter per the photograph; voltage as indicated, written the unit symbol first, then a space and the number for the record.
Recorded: V 0.55
